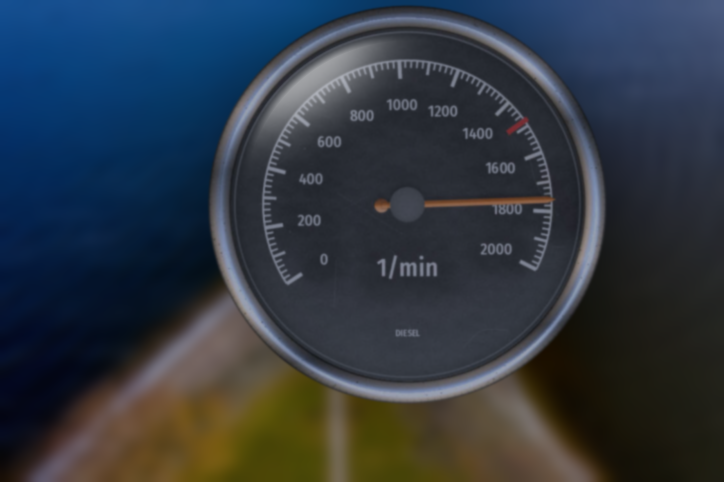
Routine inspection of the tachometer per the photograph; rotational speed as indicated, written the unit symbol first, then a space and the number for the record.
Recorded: rpm 1760
